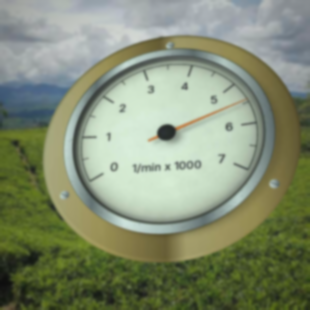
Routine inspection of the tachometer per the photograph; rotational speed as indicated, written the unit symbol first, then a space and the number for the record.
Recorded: rpm 5500
